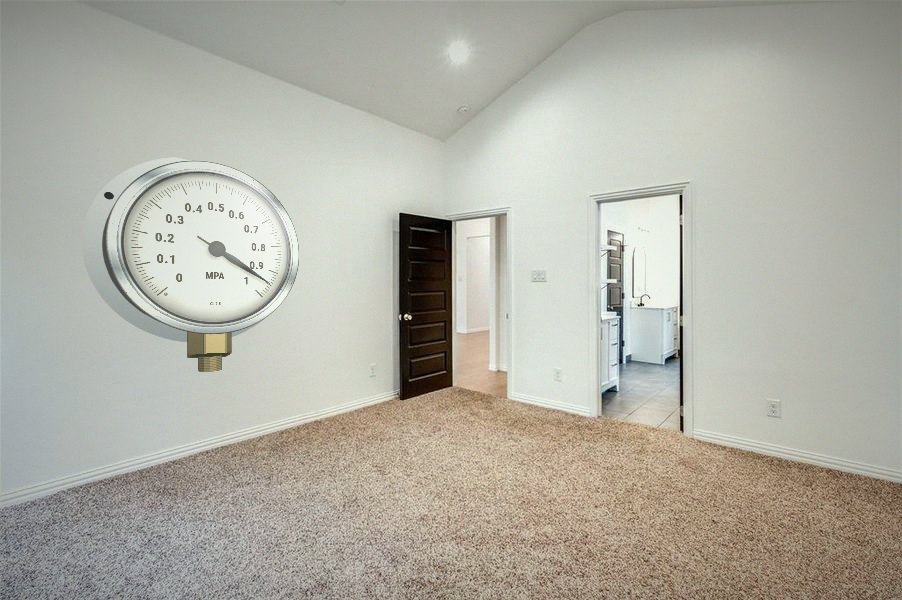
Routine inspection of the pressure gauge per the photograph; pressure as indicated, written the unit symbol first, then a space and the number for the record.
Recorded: MPa 0.95
